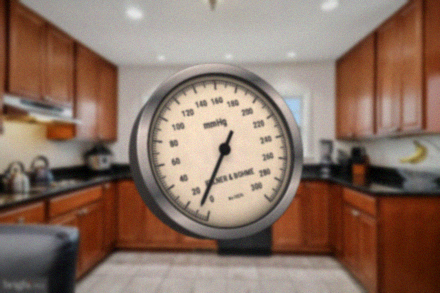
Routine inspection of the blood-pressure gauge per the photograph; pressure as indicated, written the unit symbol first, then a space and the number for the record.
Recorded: mmHg 10
